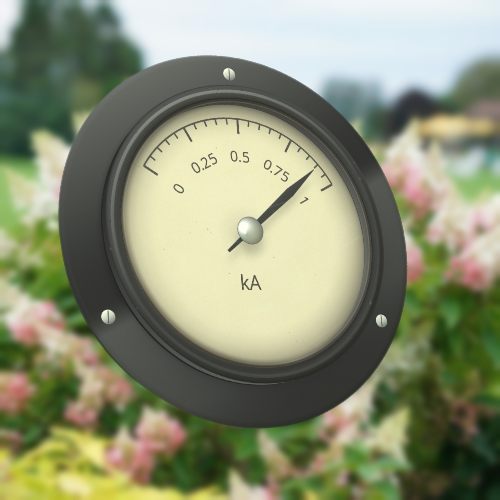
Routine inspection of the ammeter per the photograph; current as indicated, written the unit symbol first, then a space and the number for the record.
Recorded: kA 0.9
